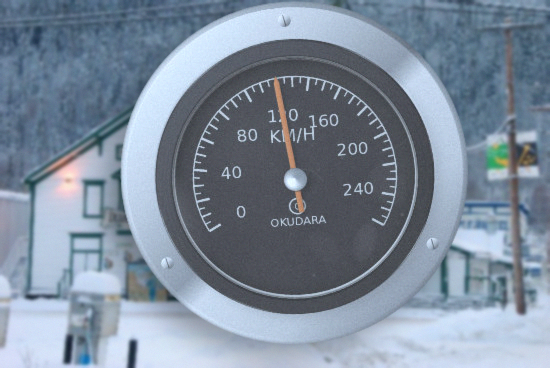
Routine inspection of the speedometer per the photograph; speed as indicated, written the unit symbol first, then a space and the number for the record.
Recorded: km/h 120
